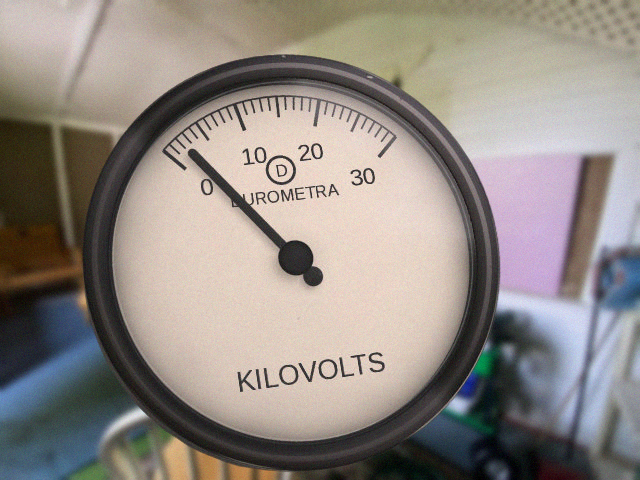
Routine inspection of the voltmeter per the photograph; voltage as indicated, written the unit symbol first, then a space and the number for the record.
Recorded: kV 2
